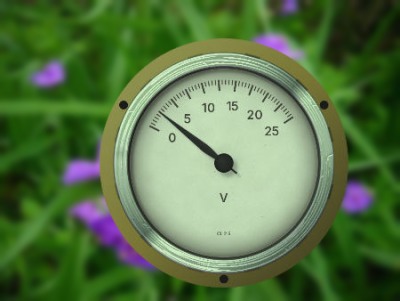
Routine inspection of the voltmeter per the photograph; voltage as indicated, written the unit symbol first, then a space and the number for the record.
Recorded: V 2.5
